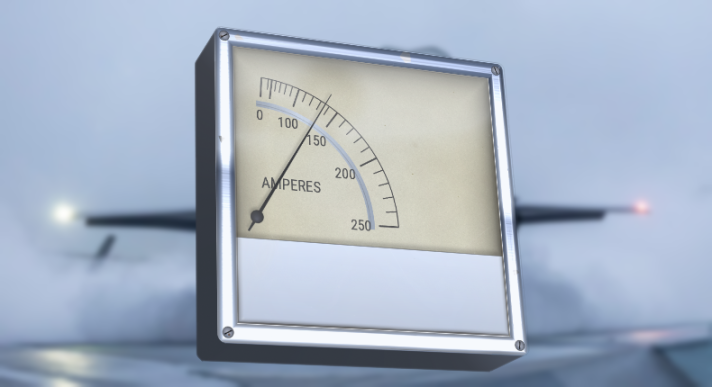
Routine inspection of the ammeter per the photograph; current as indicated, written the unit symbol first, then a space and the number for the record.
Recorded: A 135
